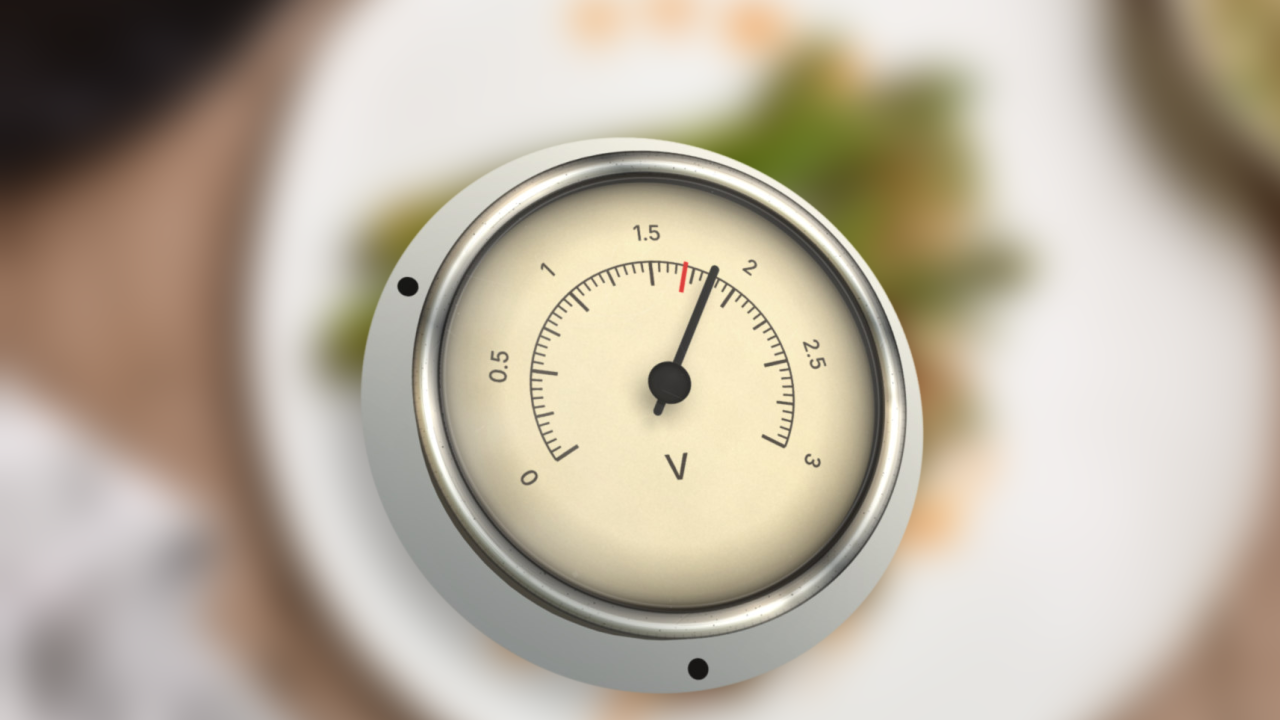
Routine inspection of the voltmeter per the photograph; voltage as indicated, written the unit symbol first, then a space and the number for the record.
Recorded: V 1.85
